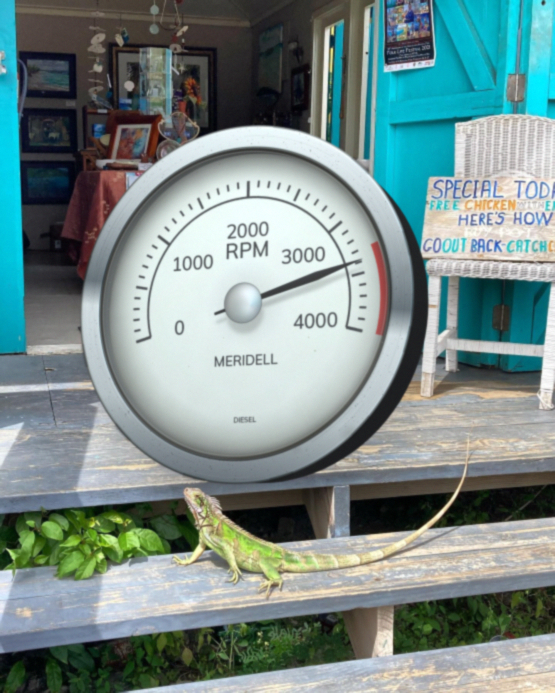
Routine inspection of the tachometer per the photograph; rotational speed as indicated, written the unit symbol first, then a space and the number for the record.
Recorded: rpm 3400
